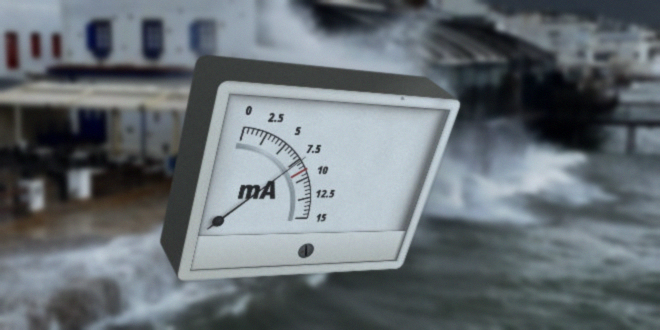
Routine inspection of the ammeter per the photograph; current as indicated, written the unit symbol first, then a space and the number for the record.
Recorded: mA 7.5
